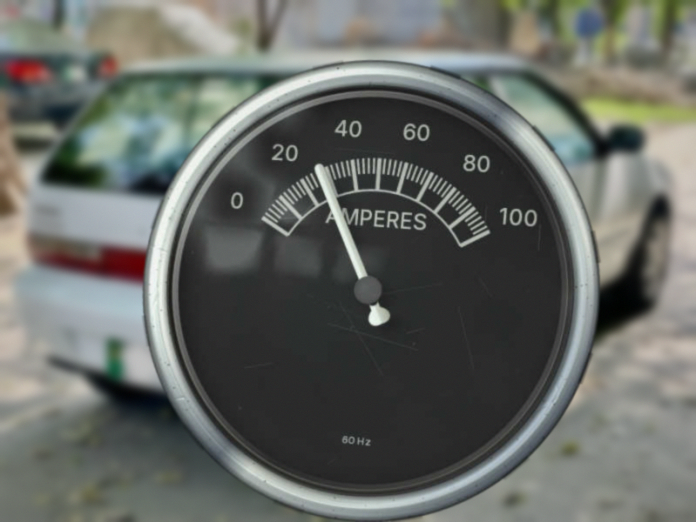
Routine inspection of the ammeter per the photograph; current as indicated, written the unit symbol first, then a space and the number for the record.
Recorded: A 28
